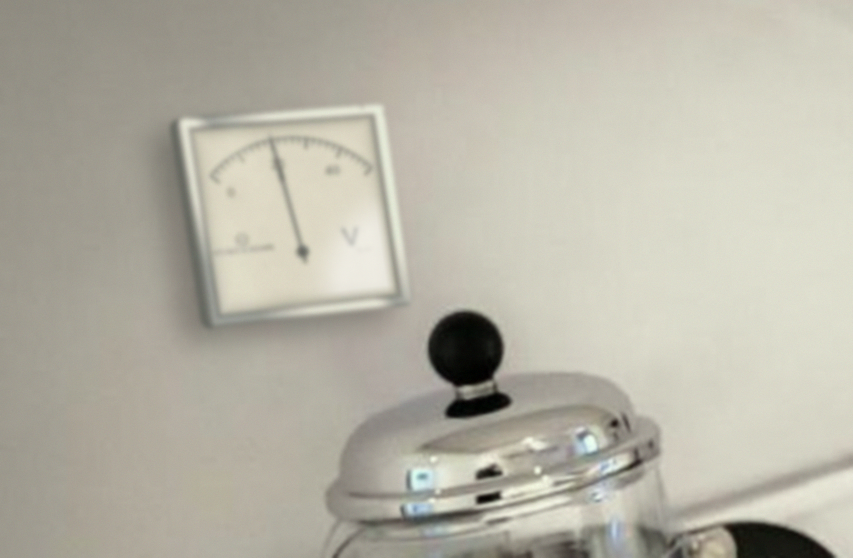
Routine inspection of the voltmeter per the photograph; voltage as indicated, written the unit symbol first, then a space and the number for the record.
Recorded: V 20
